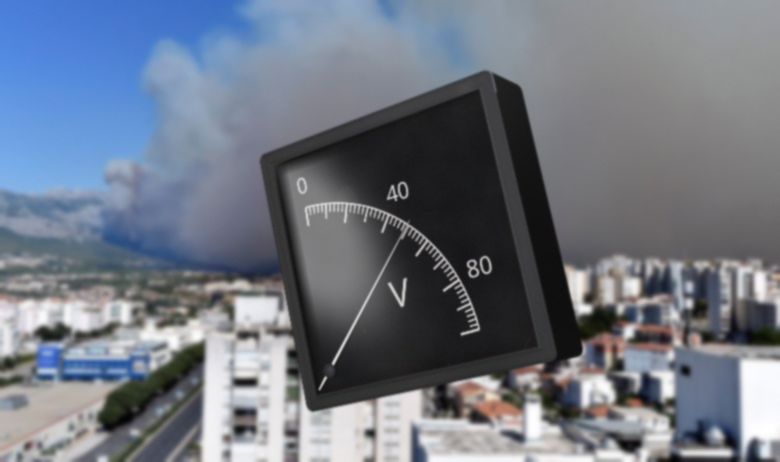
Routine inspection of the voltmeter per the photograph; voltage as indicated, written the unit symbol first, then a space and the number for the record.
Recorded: V 50
